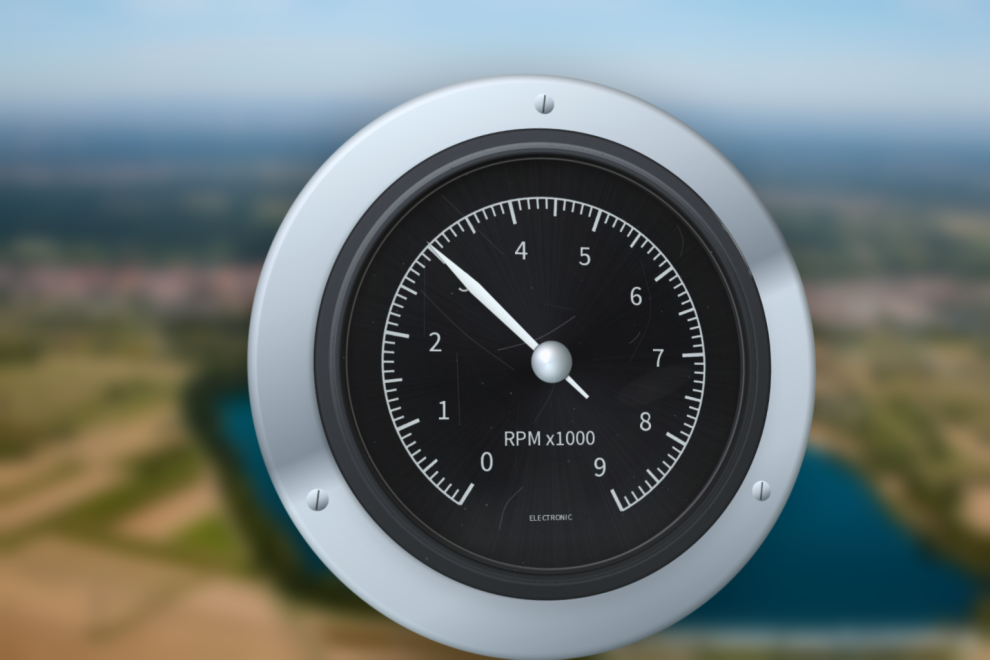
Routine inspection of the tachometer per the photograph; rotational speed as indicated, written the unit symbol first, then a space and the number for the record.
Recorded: rpm 3000
